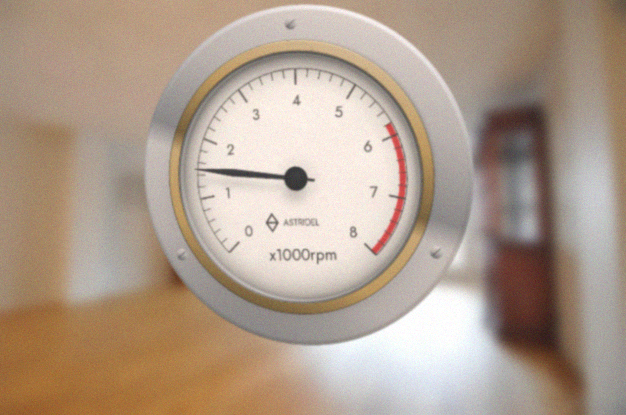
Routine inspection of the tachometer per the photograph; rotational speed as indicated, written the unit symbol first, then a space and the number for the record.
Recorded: rpm 1500
